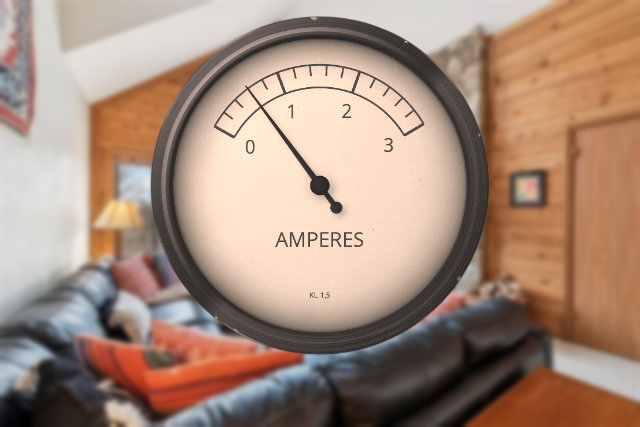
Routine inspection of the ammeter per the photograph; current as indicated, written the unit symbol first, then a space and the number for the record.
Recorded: A 0.6
